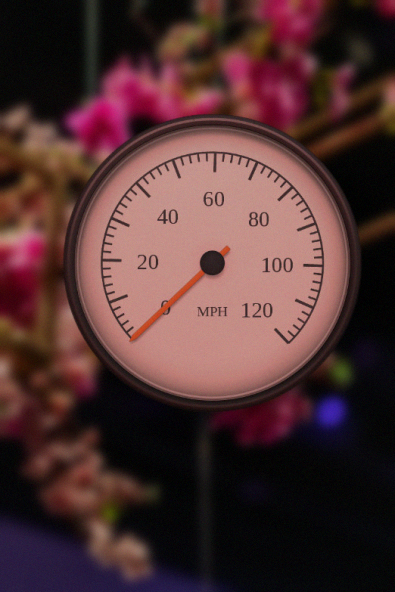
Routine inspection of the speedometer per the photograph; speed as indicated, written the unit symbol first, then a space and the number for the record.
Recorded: mph 0
